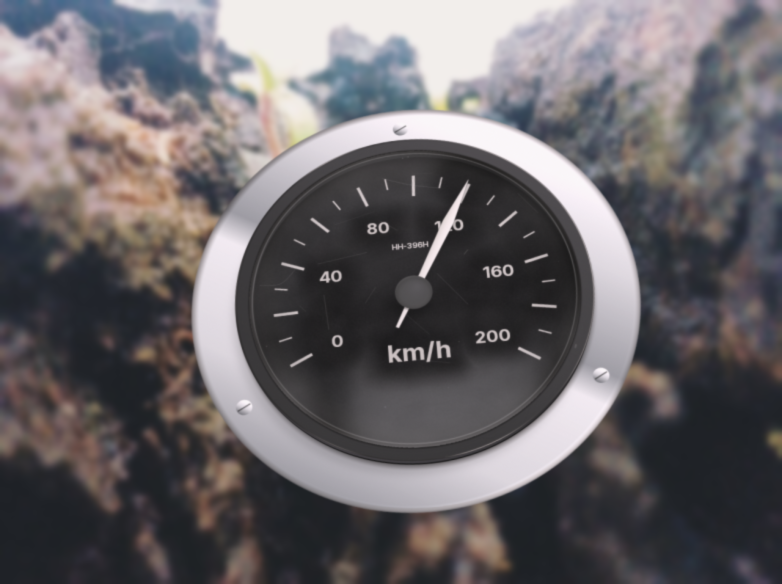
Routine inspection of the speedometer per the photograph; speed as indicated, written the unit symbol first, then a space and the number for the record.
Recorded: km/h 120
